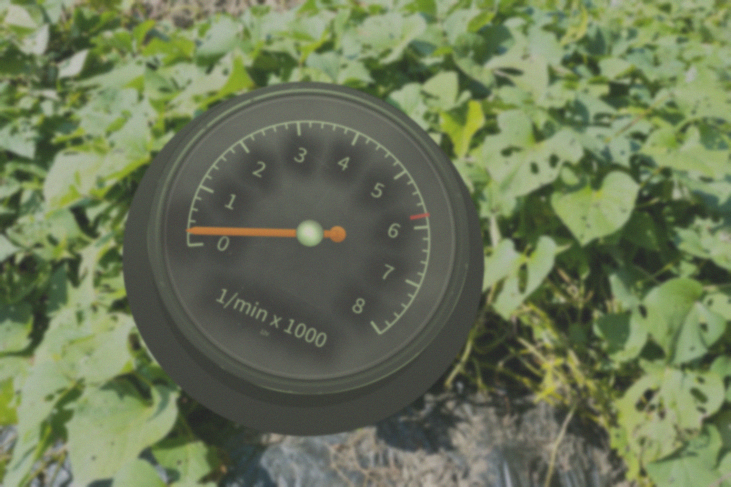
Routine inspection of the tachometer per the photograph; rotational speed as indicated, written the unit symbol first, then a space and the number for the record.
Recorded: rpm 200
